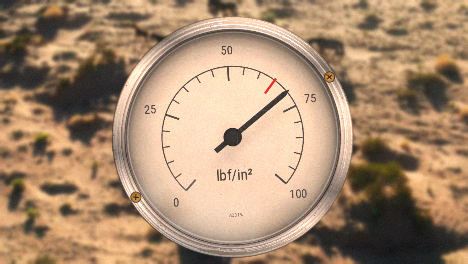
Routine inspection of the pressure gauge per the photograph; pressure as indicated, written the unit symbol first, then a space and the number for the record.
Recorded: psi 70
